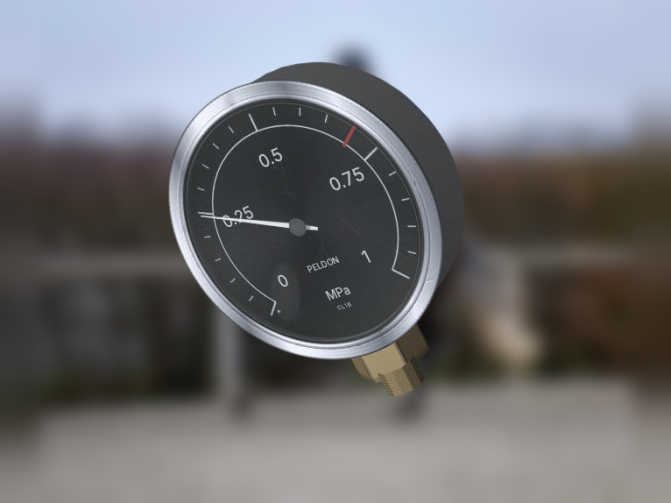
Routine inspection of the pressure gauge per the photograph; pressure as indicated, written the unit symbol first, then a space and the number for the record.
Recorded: MPa 0.25
